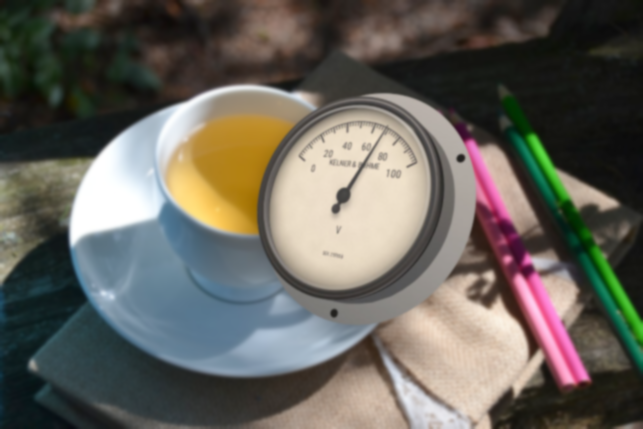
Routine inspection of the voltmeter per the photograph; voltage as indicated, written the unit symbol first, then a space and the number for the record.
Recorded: V 70
